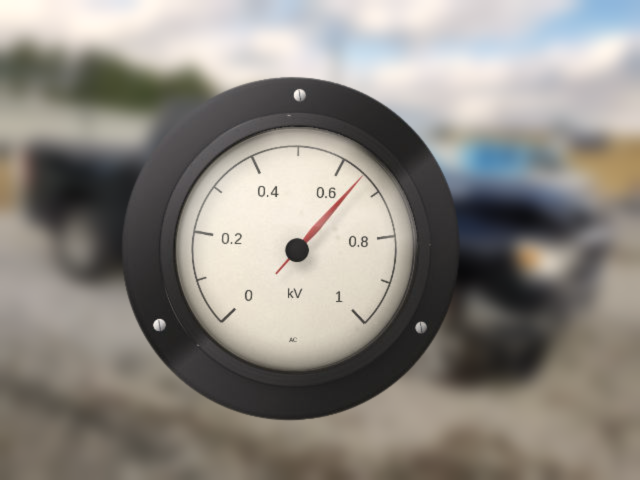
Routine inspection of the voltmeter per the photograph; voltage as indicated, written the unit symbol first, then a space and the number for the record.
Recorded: kV 0.65
